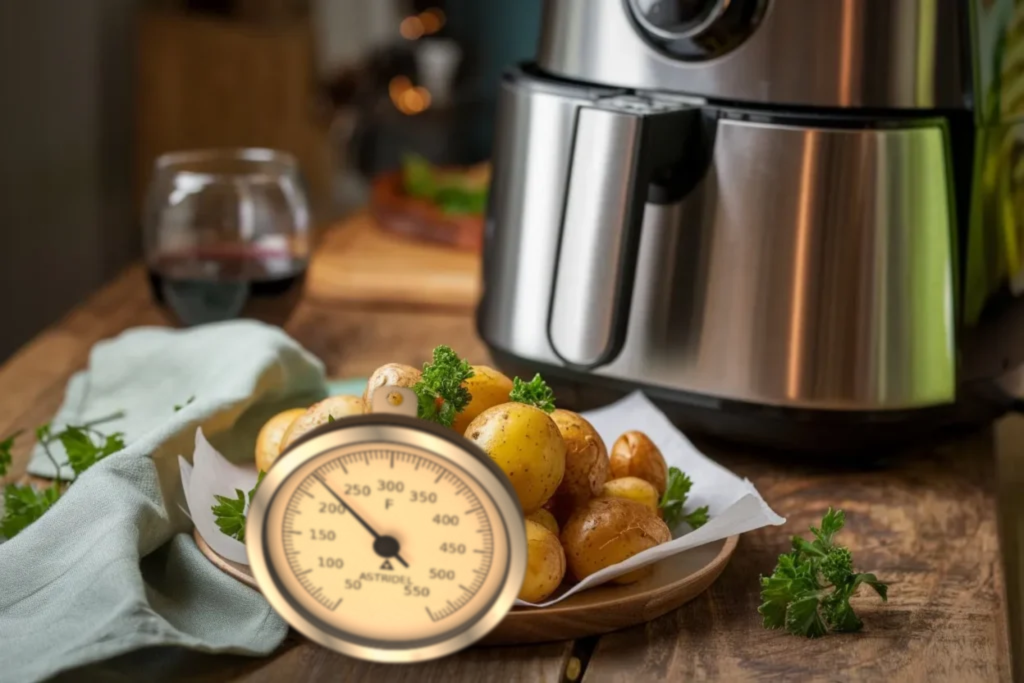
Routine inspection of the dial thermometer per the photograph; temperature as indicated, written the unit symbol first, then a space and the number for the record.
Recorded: °F 225
